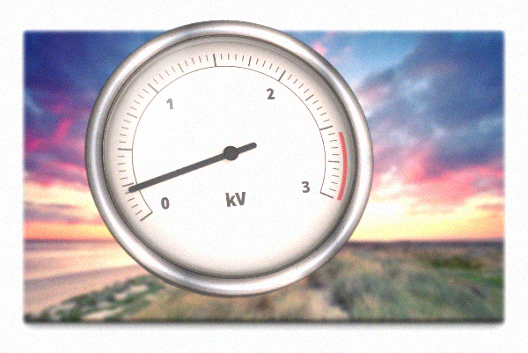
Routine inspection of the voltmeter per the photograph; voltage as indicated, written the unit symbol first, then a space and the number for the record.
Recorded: kV 0.2
